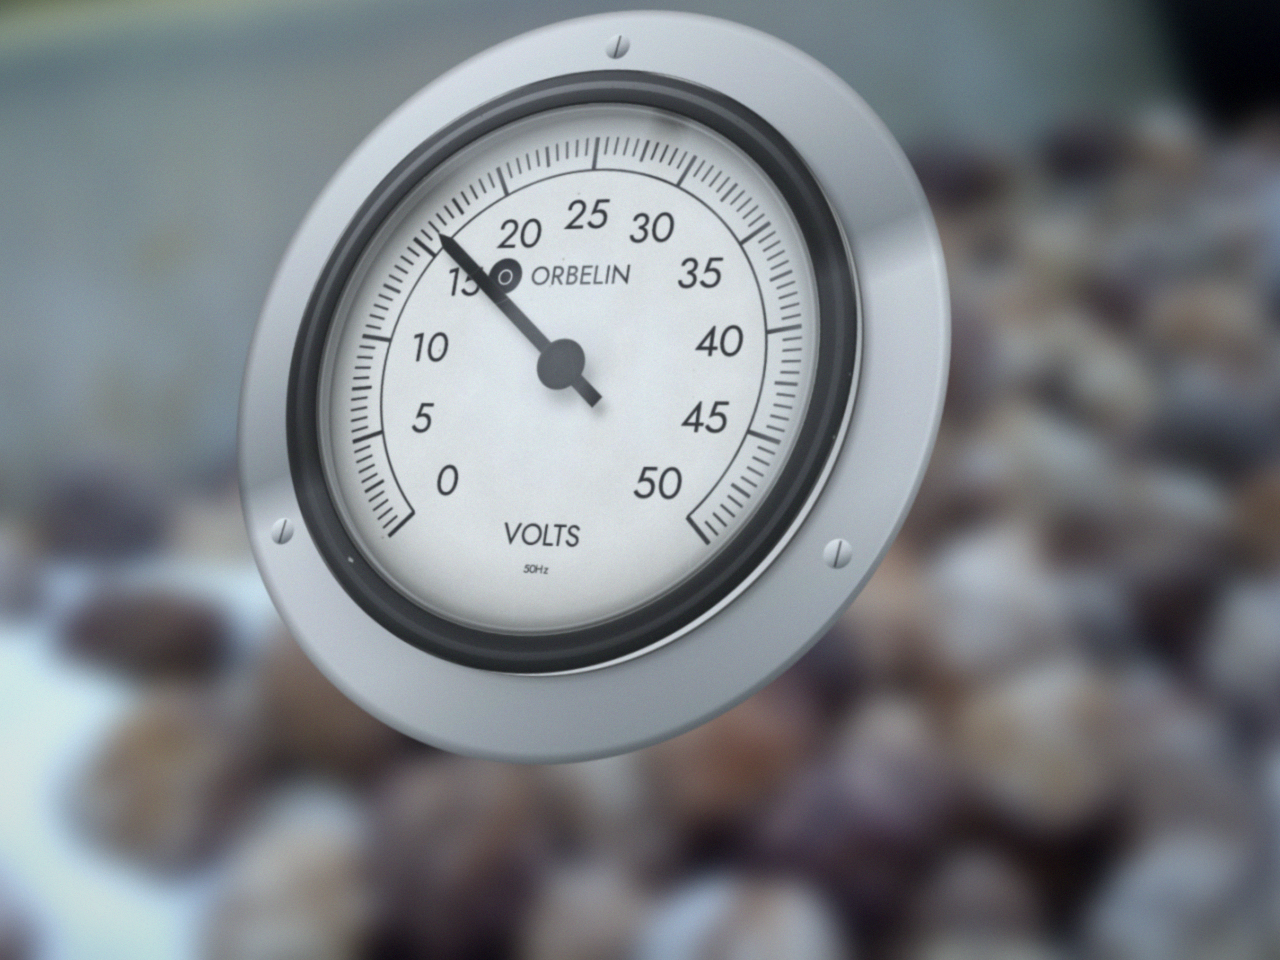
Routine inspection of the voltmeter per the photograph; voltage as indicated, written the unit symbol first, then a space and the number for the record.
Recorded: V 16
